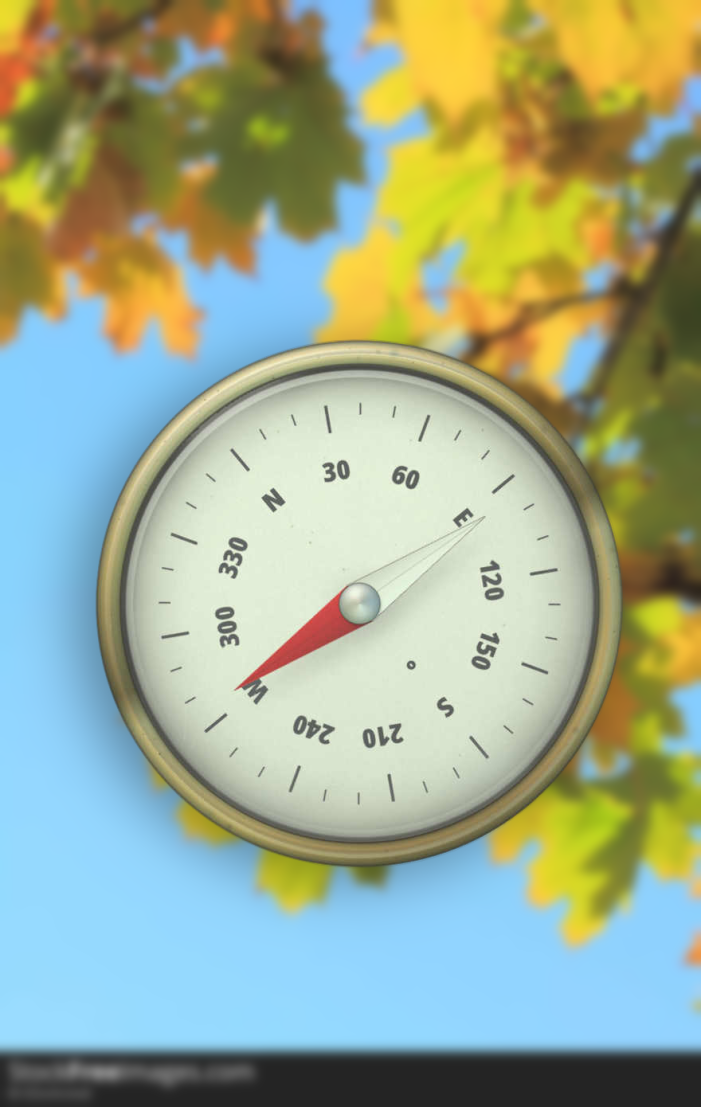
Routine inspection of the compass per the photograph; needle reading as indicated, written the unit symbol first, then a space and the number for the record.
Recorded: ° 275
